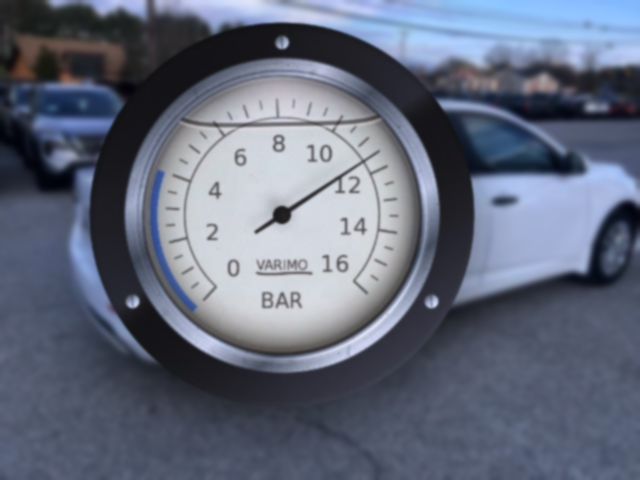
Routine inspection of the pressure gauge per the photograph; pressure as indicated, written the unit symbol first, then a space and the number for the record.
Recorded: bar 11.5
